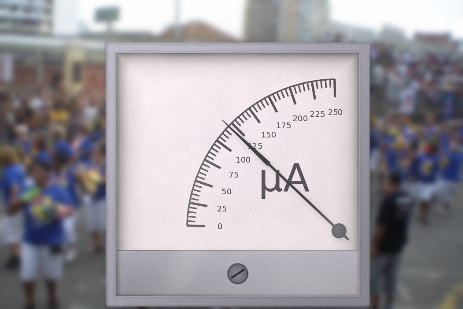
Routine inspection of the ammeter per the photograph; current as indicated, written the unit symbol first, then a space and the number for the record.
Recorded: µA 120
